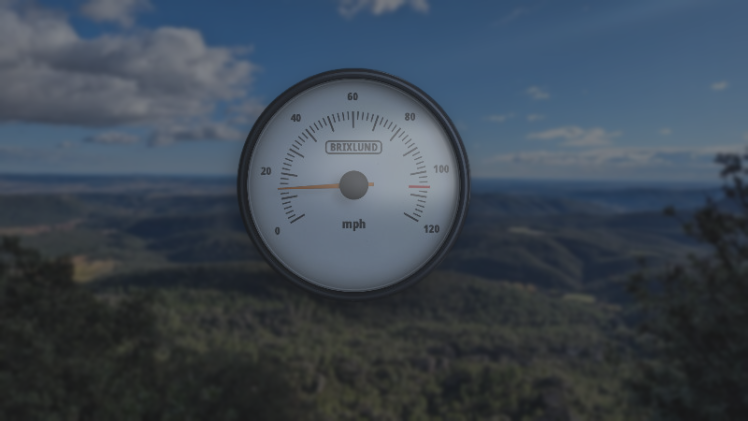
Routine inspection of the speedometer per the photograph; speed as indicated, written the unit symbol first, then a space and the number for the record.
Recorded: mph 14
